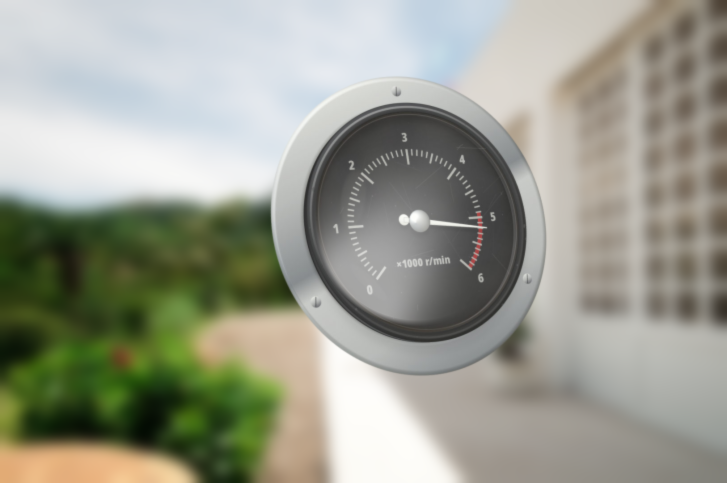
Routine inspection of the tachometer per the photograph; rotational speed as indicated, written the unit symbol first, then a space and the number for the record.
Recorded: rpm 5200
